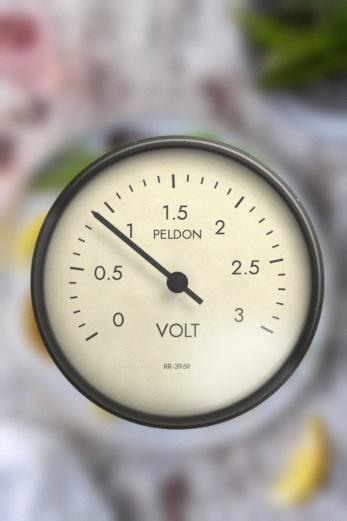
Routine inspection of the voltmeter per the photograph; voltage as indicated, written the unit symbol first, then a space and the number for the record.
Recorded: V 0.9
